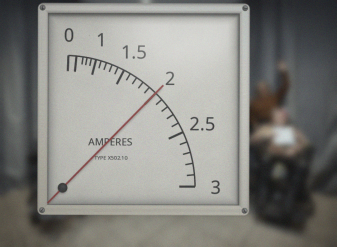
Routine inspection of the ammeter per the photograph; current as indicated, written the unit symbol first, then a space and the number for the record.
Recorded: A 2
